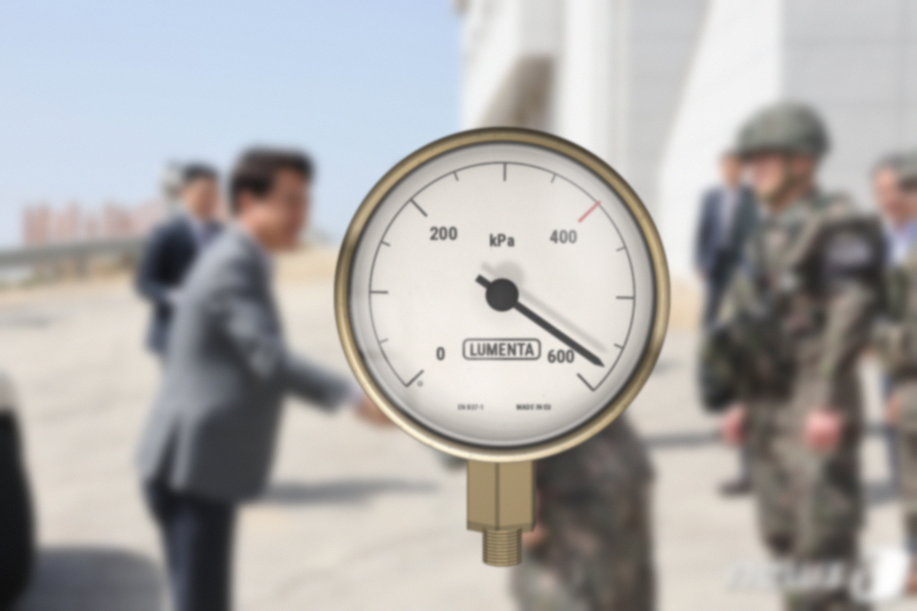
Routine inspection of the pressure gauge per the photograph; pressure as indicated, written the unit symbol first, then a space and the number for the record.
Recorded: kPa 575
